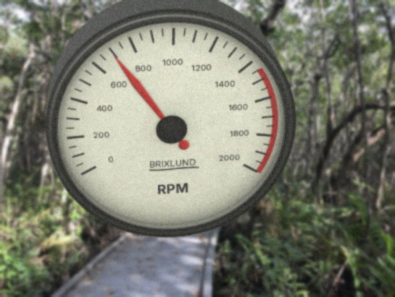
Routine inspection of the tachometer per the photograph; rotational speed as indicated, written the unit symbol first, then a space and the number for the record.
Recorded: rpm 700
